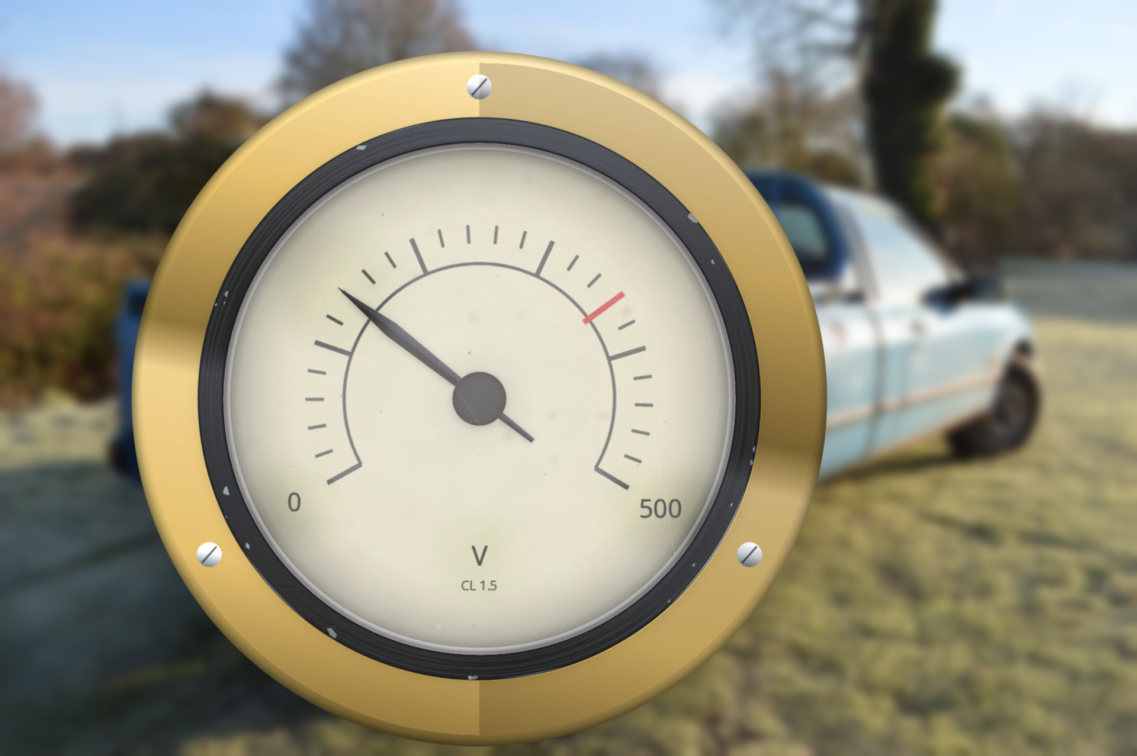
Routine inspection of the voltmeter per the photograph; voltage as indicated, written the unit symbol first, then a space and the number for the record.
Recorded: V 140
